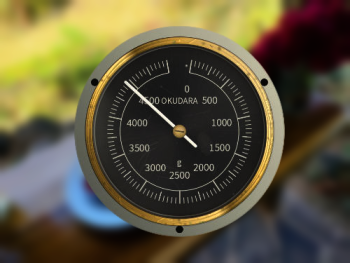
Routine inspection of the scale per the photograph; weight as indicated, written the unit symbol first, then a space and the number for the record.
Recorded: g 4450
